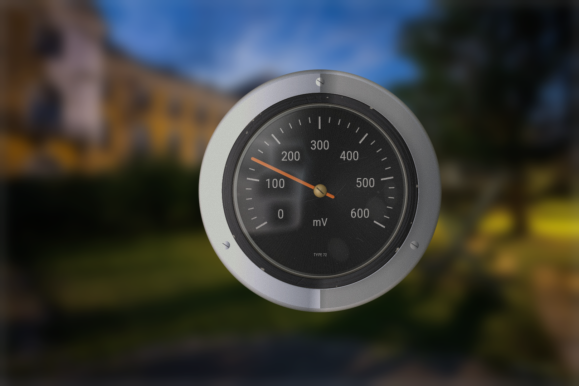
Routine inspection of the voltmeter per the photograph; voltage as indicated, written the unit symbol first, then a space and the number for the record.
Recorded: mV 140
